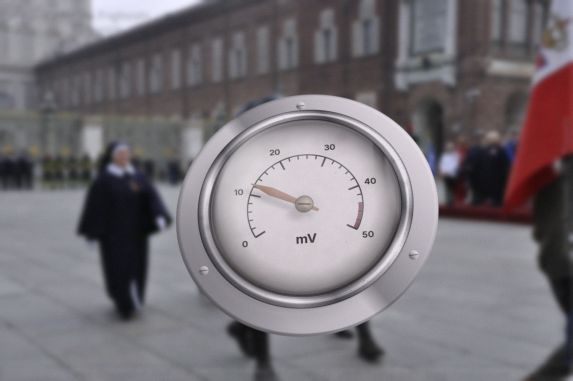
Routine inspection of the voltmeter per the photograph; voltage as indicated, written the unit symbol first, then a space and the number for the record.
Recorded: mV 12
